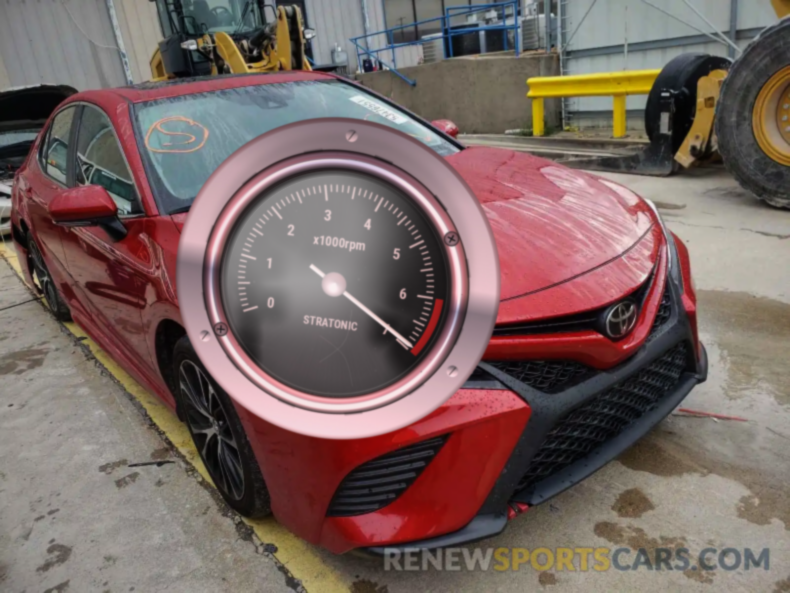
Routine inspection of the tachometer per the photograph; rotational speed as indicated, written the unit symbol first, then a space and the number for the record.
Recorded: rpm 6900
